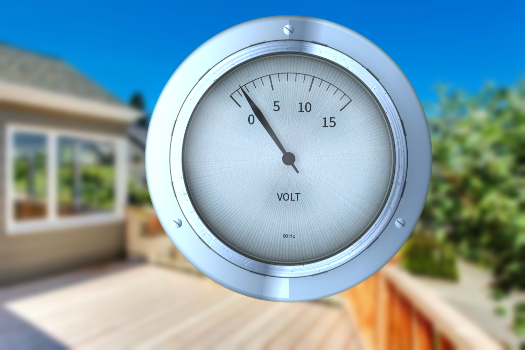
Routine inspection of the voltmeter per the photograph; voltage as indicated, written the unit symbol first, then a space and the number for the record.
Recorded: V 1.5
